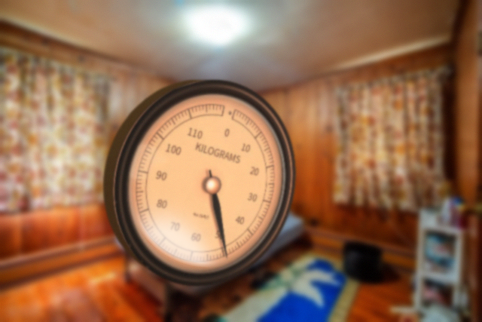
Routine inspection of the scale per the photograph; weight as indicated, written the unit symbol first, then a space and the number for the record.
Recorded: kg 50
